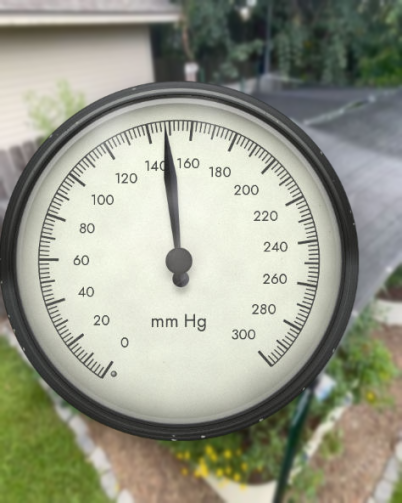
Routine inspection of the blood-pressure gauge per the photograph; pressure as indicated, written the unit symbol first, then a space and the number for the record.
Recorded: mmHg 148
